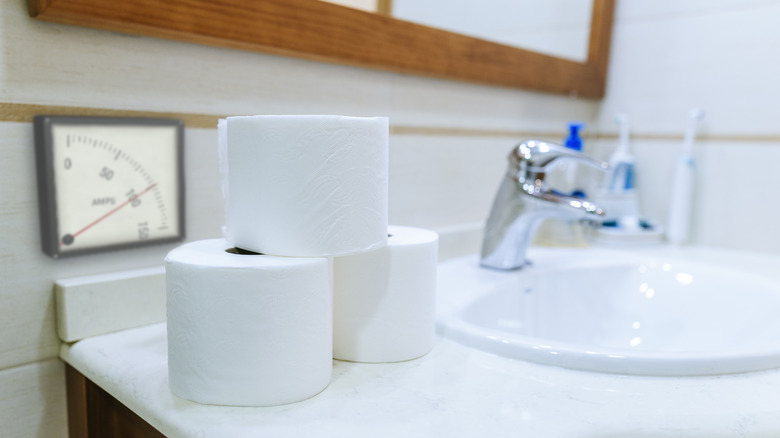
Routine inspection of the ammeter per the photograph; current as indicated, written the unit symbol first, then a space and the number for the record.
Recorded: A 100
